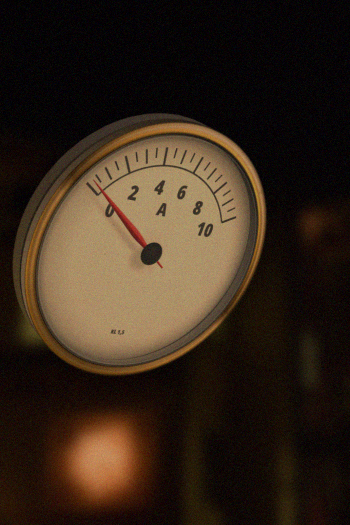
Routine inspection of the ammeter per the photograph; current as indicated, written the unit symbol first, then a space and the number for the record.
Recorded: A 0.25
